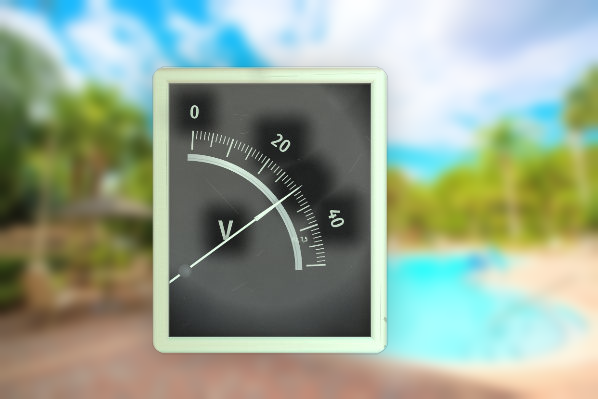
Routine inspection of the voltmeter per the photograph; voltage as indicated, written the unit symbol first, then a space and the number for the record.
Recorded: V 30
